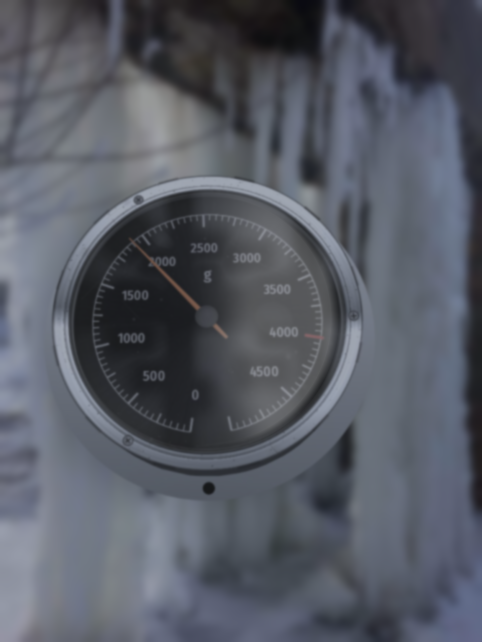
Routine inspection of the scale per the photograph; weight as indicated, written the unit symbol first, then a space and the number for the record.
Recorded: g 1900
